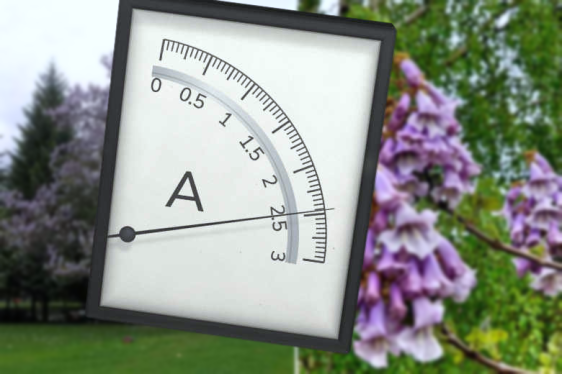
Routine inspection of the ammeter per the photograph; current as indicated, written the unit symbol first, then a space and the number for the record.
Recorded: A 2.45
